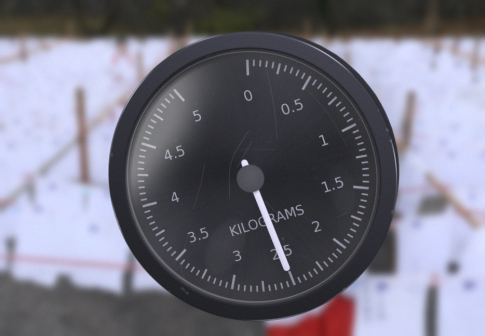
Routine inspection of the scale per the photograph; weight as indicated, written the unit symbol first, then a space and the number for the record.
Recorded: kg 2.5
